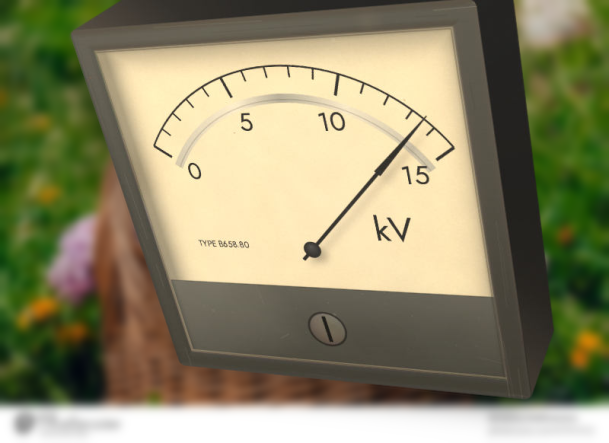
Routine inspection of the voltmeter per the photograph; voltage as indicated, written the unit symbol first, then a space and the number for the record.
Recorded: kV 13.5
